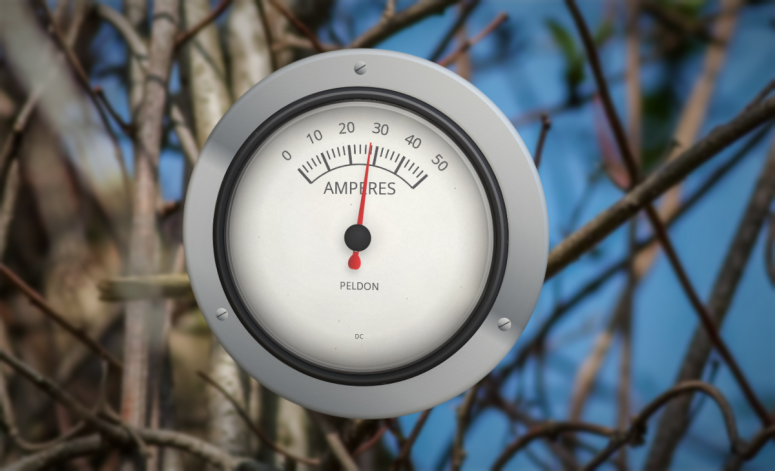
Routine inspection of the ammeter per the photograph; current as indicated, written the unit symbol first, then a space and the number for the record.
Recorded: A 28
